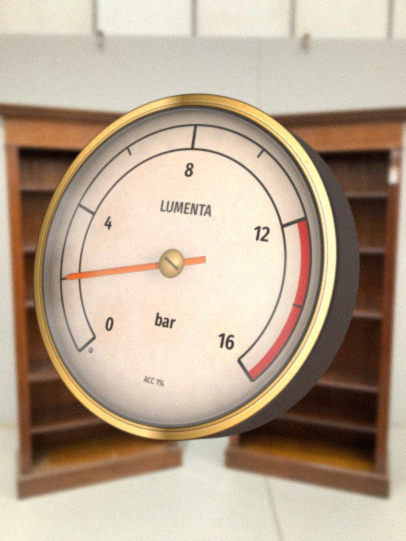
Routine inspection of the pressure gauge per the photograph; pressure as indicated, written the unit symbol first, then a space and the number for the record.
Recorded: bar 2
